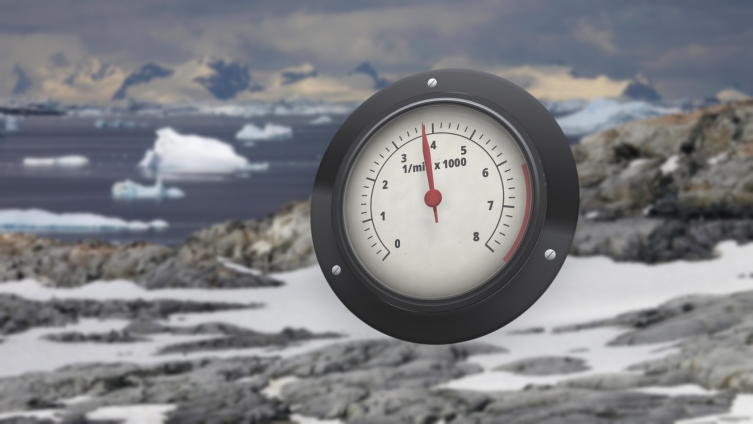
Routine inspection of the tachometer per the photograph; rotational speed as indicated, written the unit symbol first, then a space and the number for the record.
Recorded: rpm 3800
